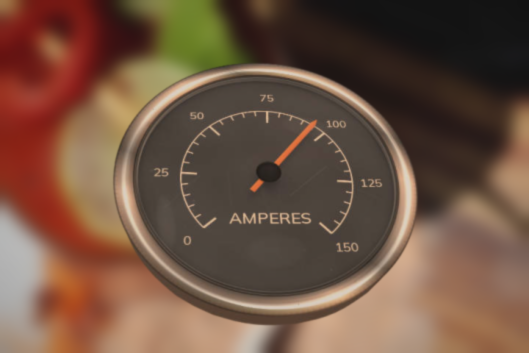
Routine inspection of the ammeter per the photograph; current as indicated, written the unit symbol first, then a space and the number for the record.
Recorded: A 95
